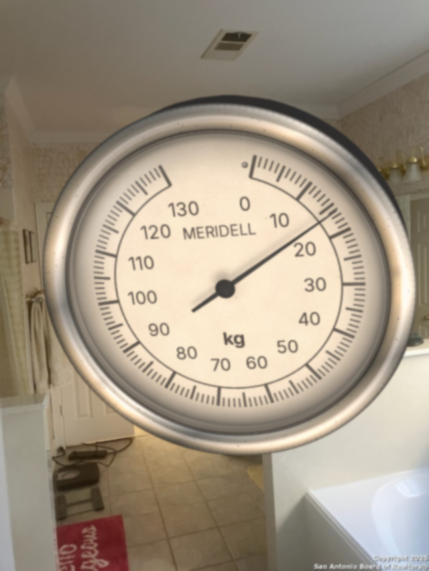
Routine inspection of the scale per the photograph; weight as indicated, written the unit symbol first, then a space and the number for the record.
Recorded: kg 16
